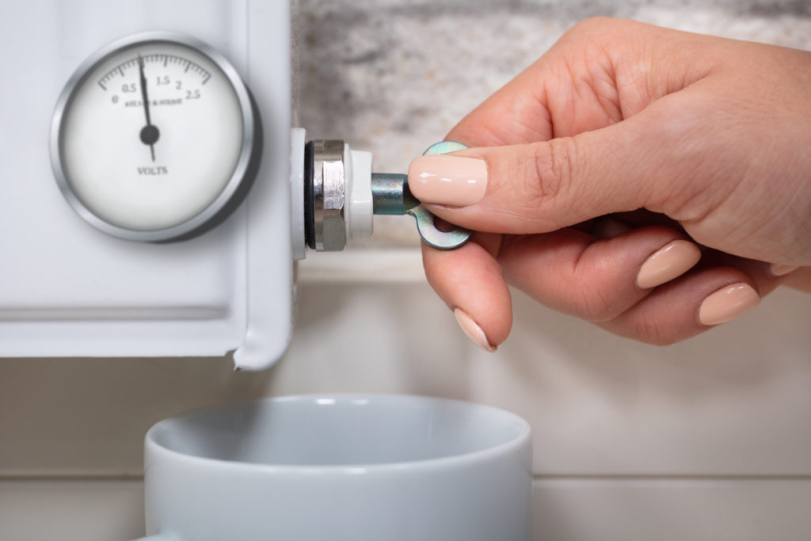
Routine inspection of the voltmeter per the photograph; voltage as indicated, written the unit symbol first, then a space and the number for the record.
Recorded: V 1
